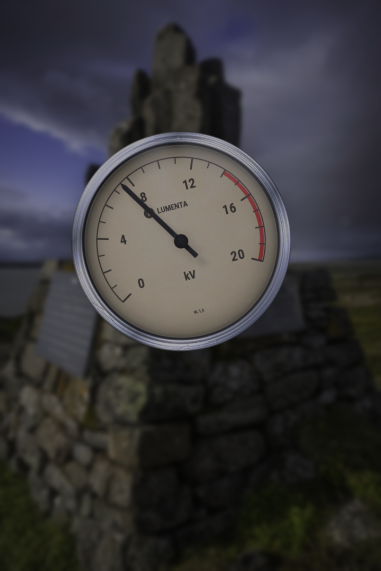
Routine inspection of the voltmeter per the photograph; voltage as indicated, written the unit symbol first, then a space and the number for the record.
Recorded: kV 7.5
